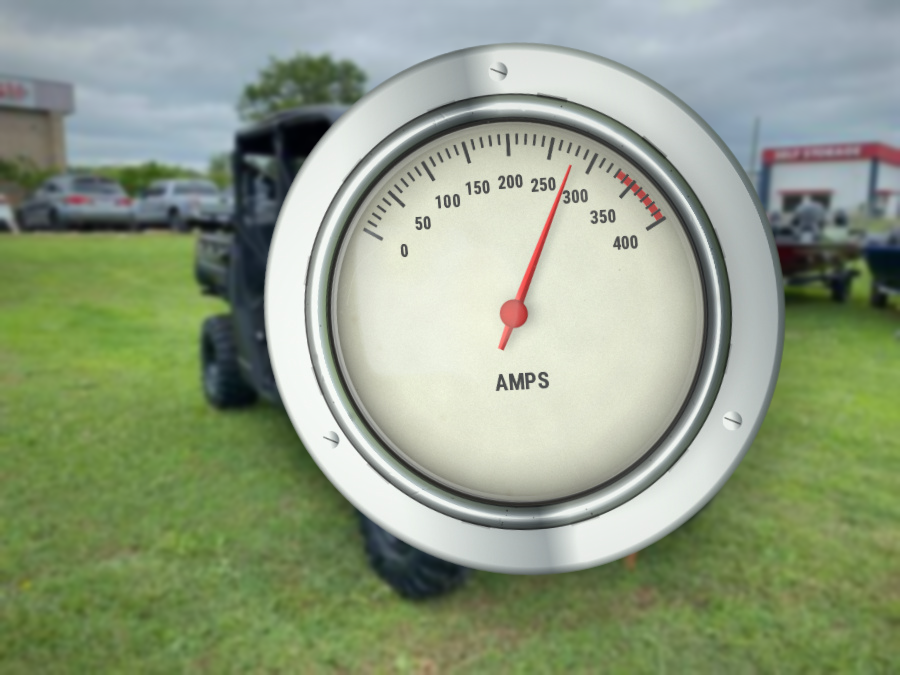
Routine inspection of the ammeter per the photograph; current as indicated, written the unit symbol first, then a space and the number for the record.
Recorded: A 280
